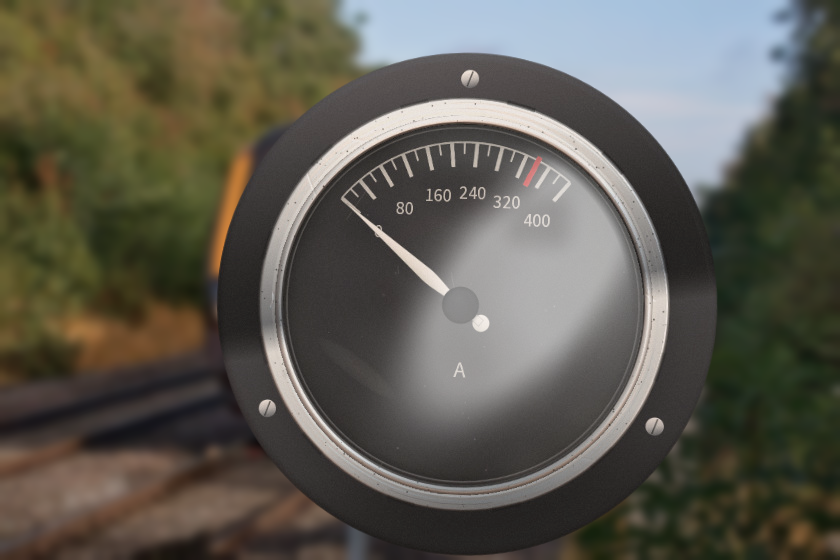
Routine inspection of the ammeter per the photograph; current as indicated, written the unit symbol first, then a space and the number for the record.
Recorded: A 0
